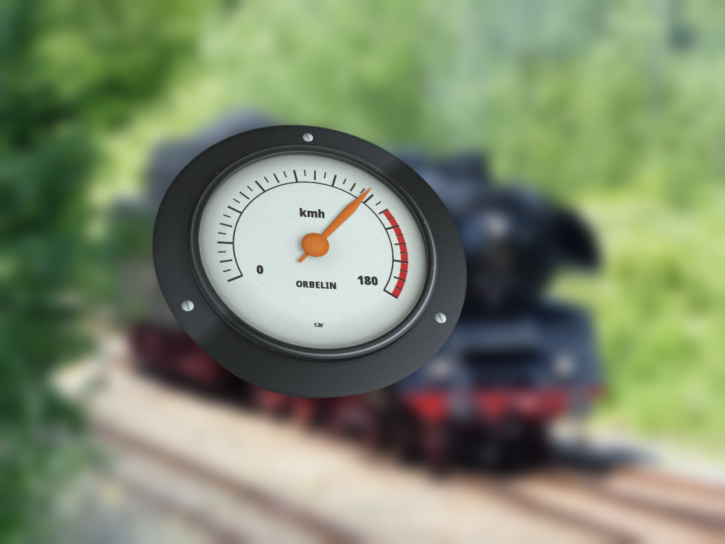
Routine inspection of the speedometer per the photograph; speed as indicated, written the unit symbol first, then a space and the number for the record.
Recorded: km/h 117.5
